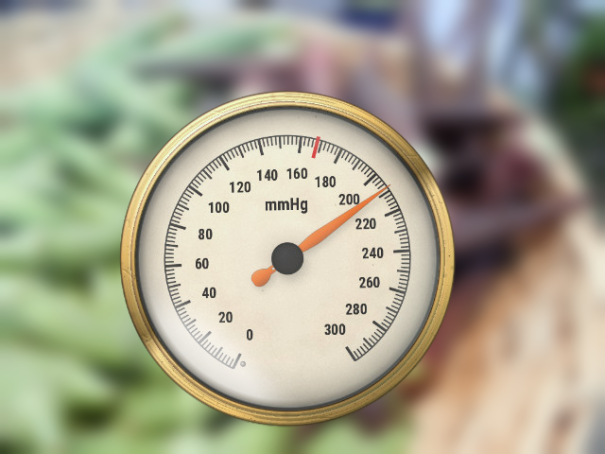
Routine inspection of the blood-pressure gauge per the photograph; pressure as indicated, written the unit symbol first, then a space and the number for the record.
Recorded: mmHg 208
